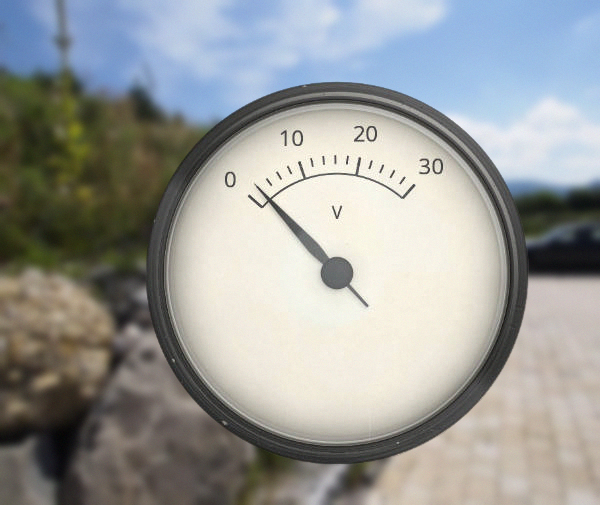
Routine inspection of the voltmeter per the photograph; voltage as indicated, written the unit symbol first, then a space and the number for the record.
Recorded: V 2
